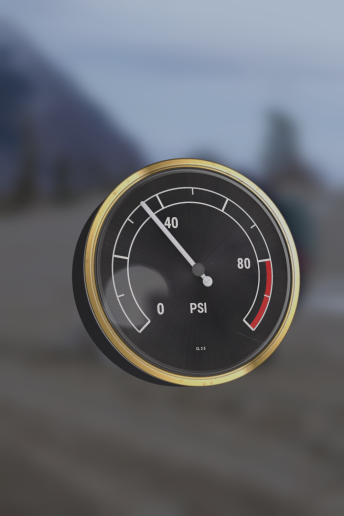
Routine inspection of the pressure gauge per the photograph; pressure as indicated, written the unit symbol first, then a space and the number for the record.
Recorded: psi 35
